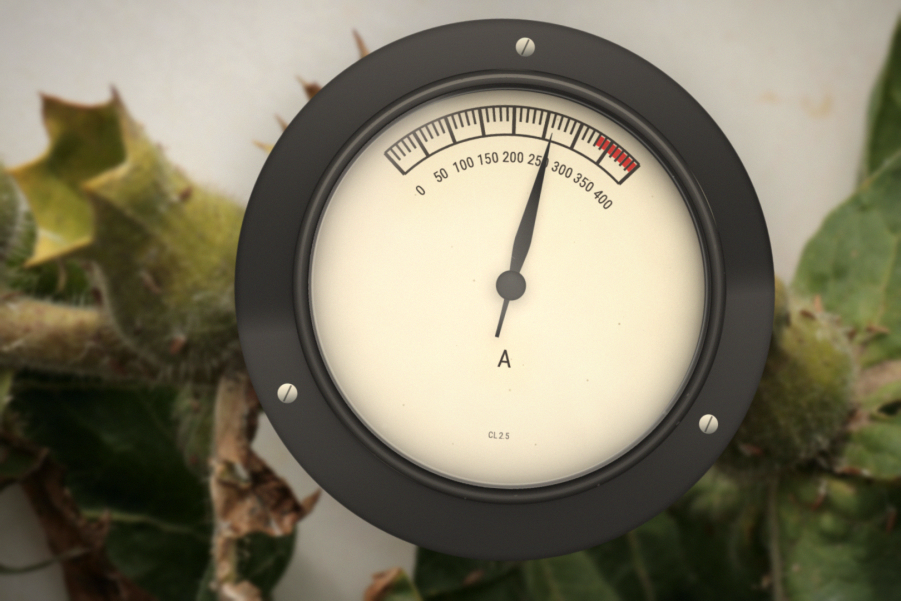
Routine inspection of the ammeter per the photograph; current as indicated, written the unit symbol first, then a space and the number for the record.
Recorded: A 260
